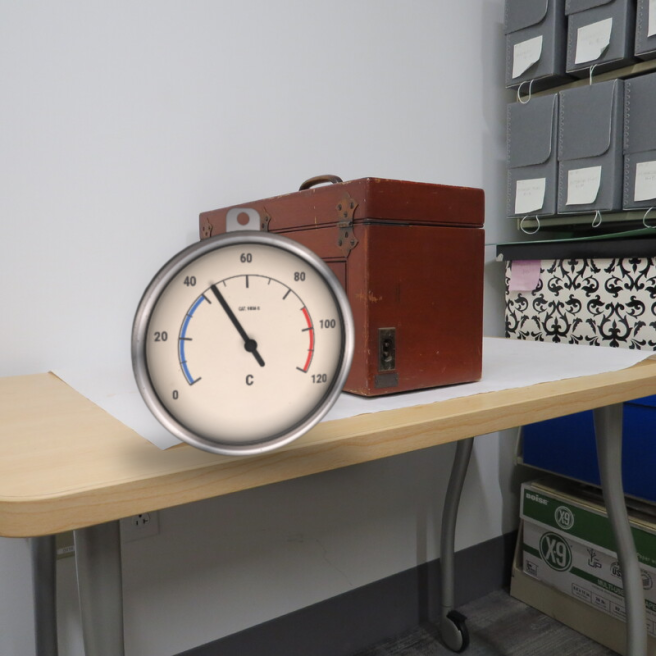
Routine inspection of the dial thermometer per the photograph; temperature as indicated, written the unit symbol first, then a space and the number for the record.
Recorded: °C 45
